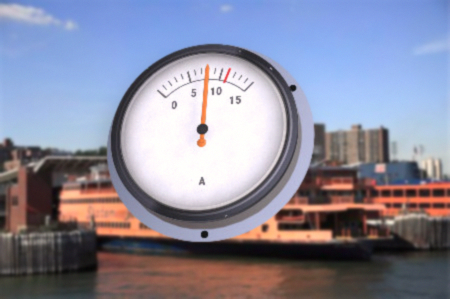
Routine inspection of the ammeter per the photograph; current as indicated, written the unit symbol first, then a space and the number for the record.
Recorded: A 8
